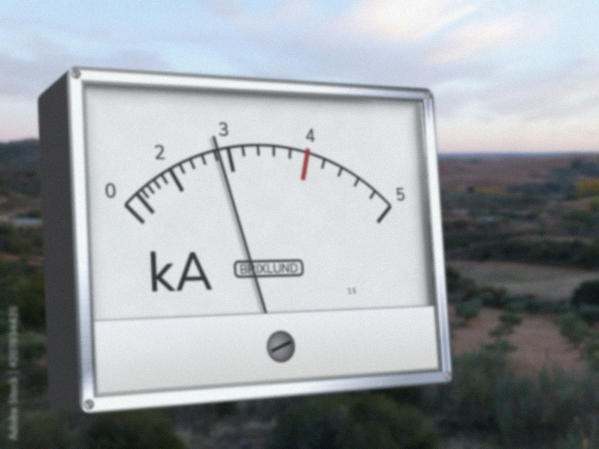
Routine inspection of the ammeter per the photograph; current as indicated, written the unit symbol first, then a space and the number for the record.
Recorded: kA 2.8
